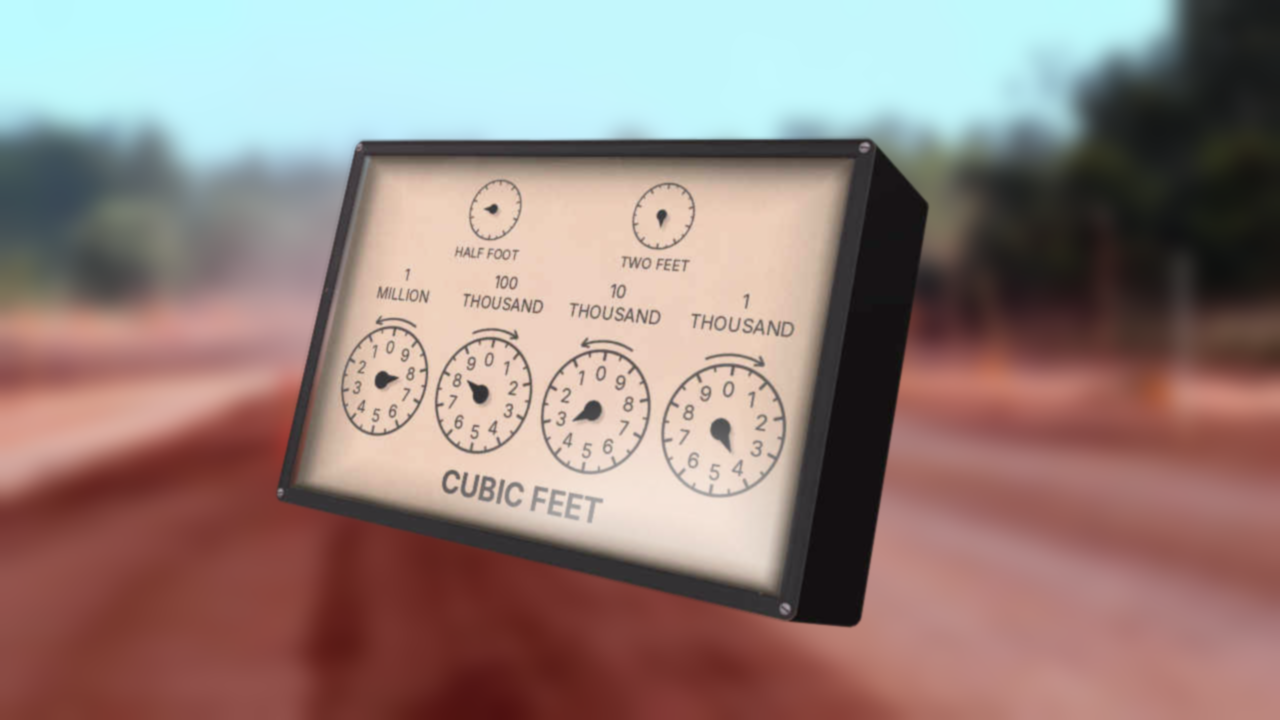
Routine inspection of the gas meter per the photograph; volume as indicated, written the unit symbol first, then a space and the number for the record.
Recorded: ft³ 783400
